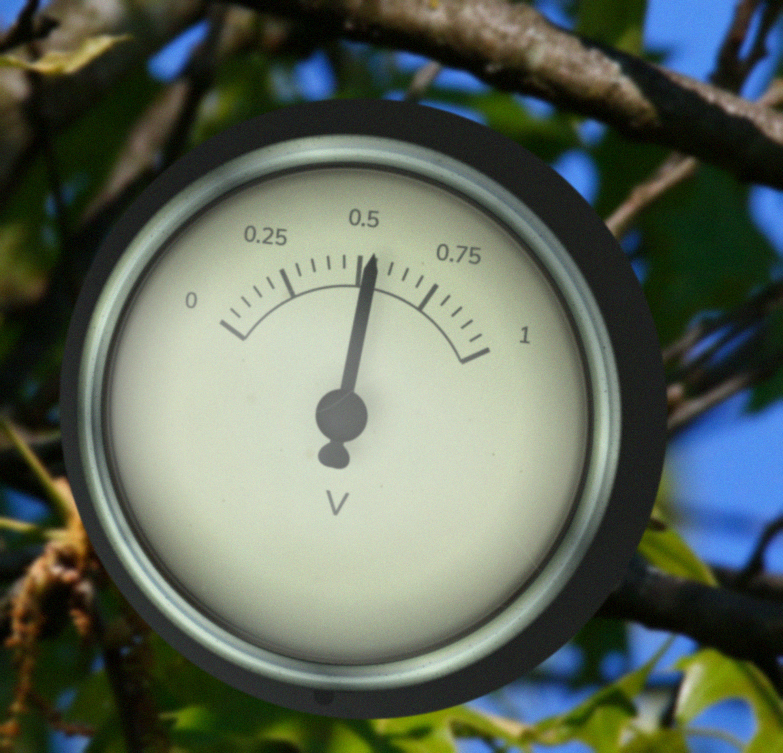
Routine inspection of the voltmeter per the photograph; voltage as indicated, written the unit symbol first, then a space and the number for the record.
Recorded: V 0.55
